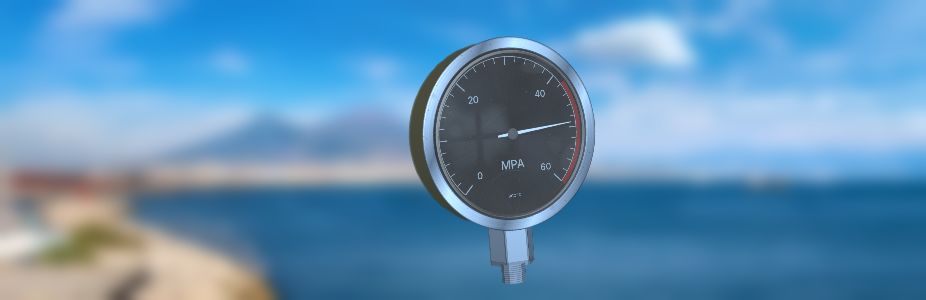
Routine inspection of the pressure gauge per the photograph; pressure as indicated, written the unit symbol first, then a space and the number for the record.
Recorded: MPa 49
